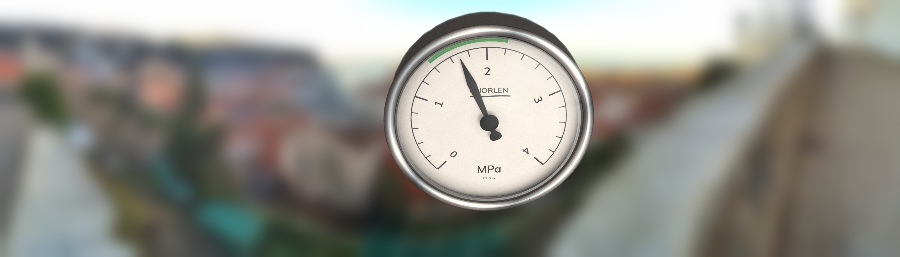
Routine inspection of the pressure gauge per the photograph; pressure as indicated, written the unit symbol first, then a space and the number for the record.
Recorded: MPa 1.7
